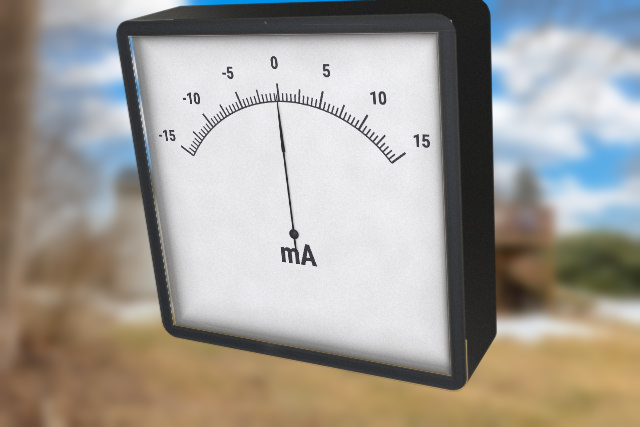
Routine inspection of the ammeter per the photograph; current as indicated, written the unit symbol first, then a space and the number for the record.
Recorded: mA 0
